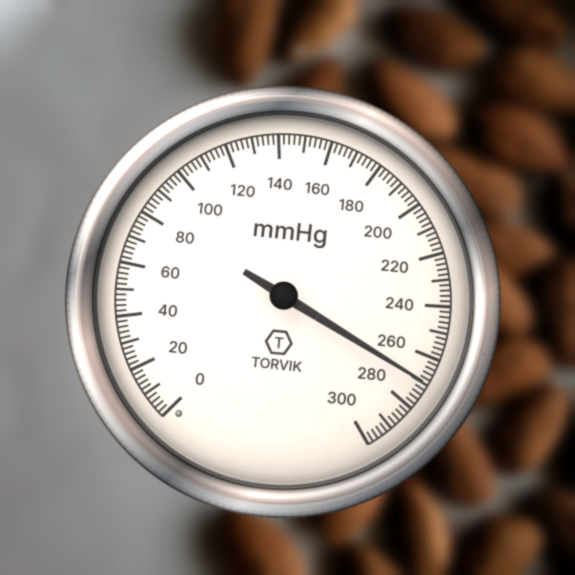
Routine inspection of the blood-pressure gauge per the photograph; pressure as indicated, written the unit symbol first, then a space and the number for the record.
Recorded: mmHg 270
